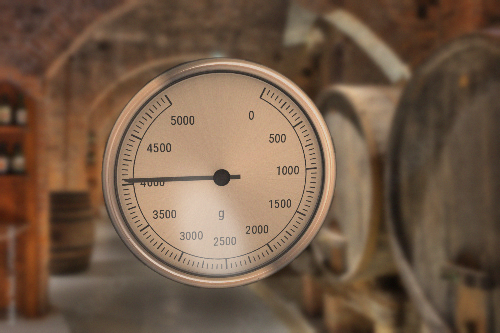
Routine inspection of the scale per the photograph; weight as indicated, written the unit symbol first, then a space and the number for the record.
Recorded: g 4050
